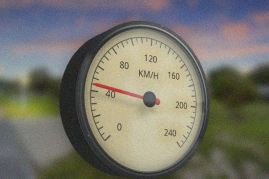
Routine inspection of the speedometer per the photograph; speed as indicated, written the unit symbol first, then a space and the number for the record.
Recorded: km/h 45
